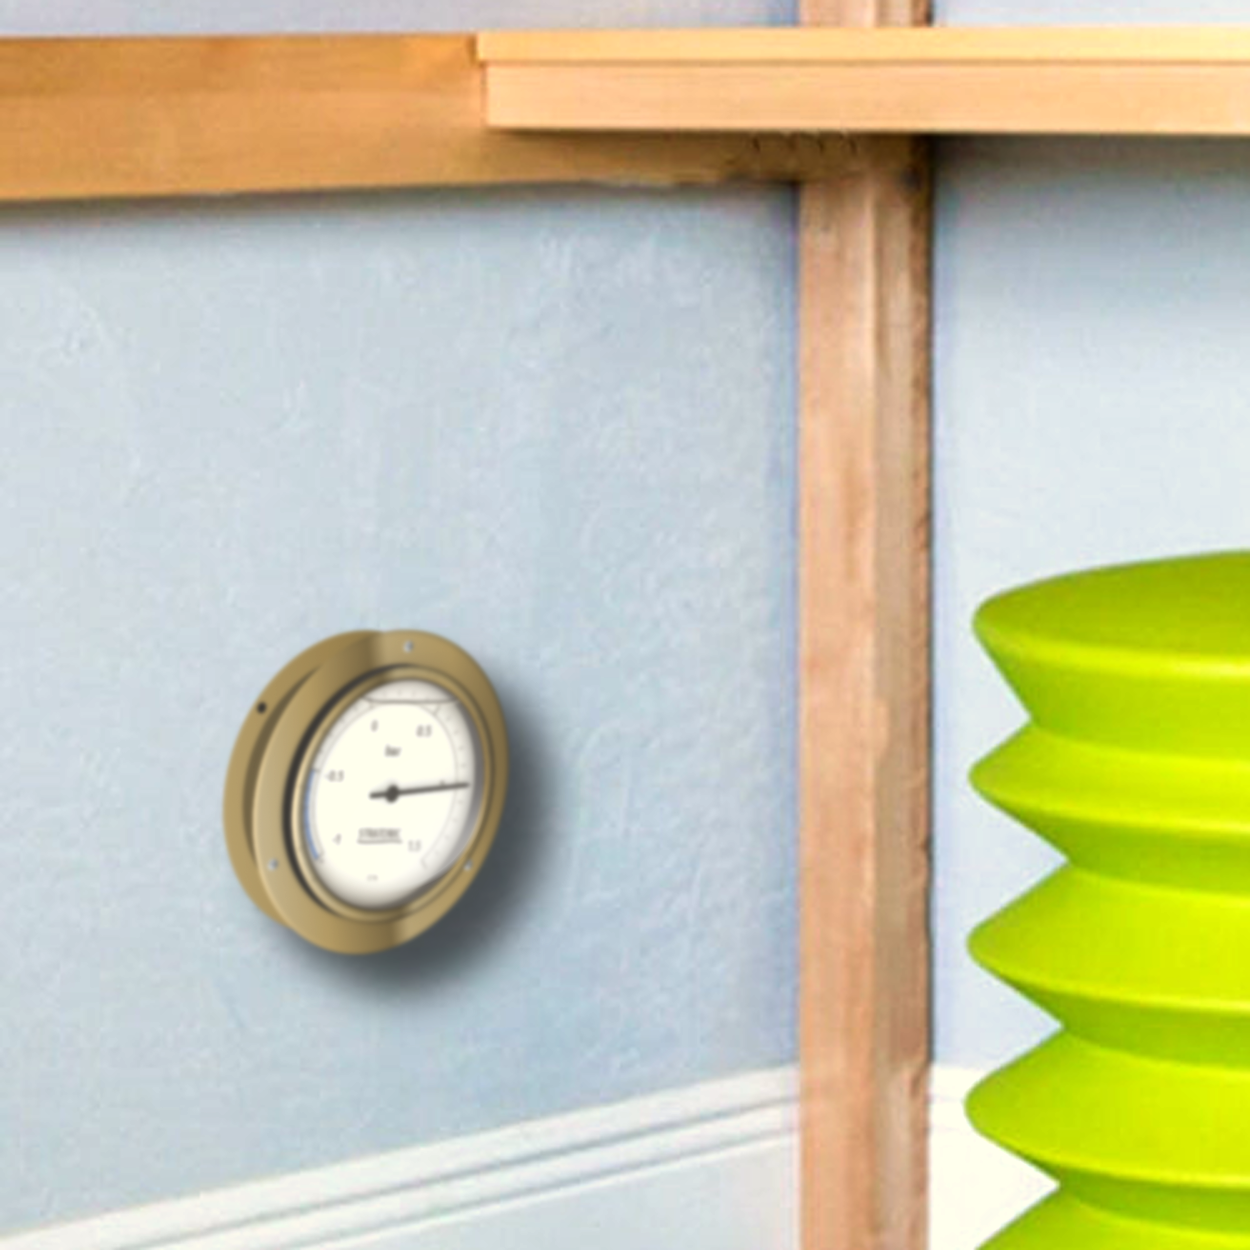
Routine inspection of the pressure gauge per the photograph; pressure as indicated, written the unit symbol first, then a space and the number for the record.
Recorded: bar 1
